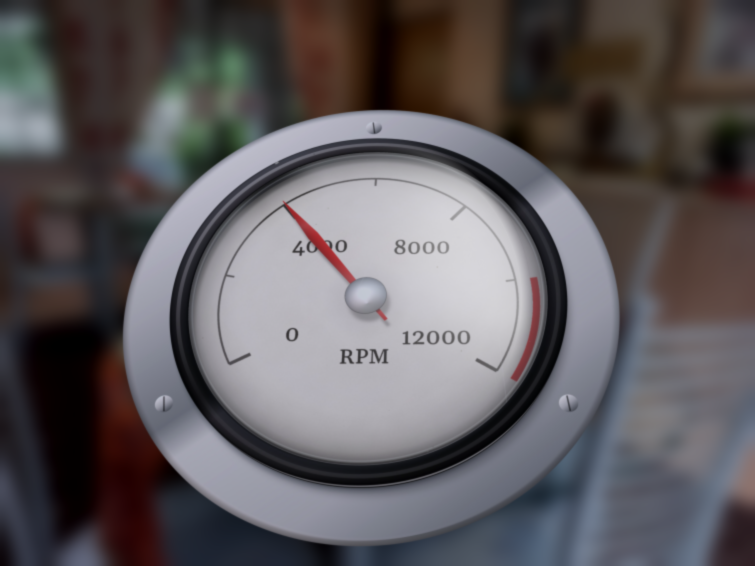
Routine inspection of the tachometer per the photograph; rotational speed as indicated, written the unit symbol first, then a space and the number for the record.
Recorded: rpm 4000
